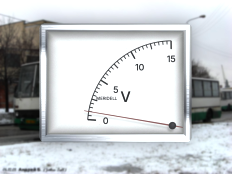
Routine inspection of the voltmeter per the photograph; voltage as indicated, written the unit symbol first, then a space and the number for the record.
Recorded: V 1
